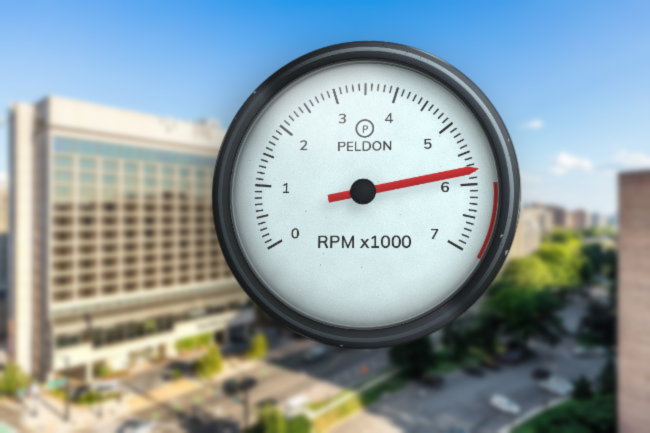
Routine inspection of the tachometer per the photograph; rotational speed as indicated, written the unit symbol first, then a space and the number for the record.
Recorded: rpm 5800
